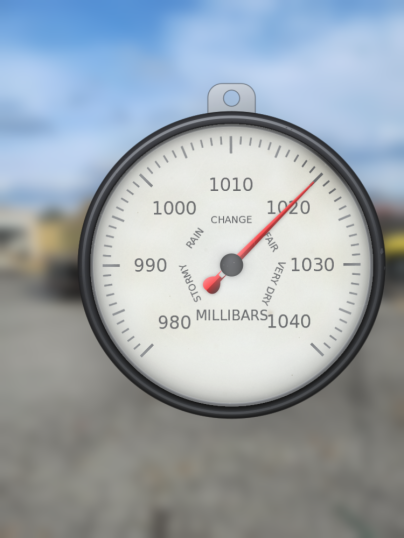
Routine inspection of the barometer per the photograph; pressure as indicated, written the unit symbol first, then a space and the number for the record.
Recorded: mbar 1020
